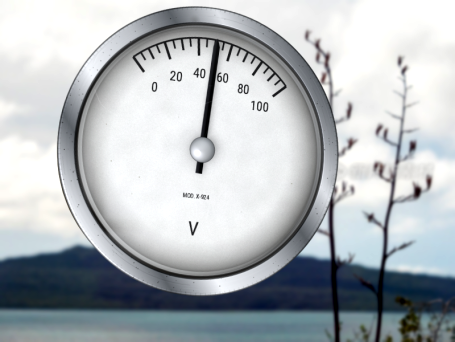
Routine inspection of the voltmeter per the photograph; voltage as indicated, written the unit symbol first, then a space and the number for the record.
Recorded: V 50
